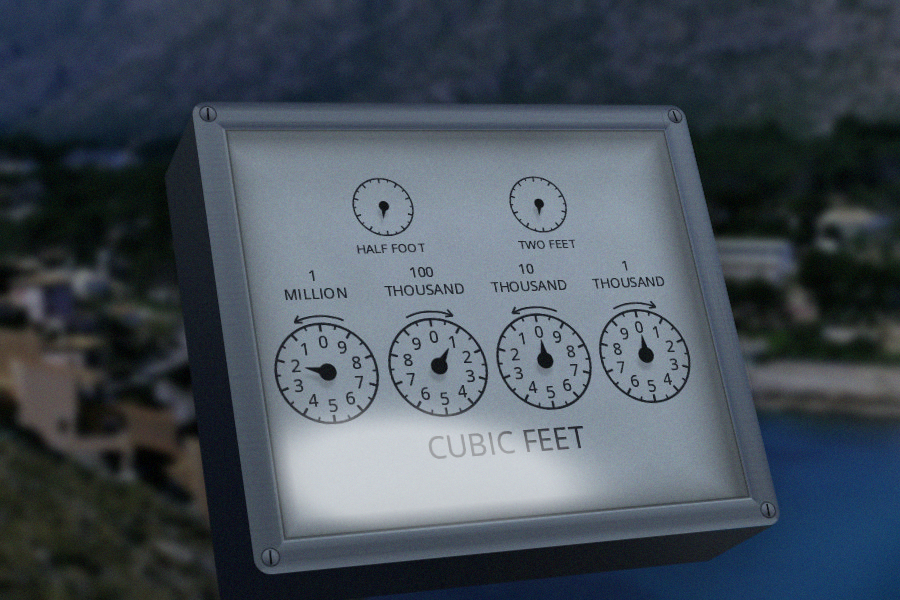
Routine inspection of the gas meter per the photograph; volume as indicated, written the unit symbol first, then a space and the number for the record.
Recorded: ft³ 210000
